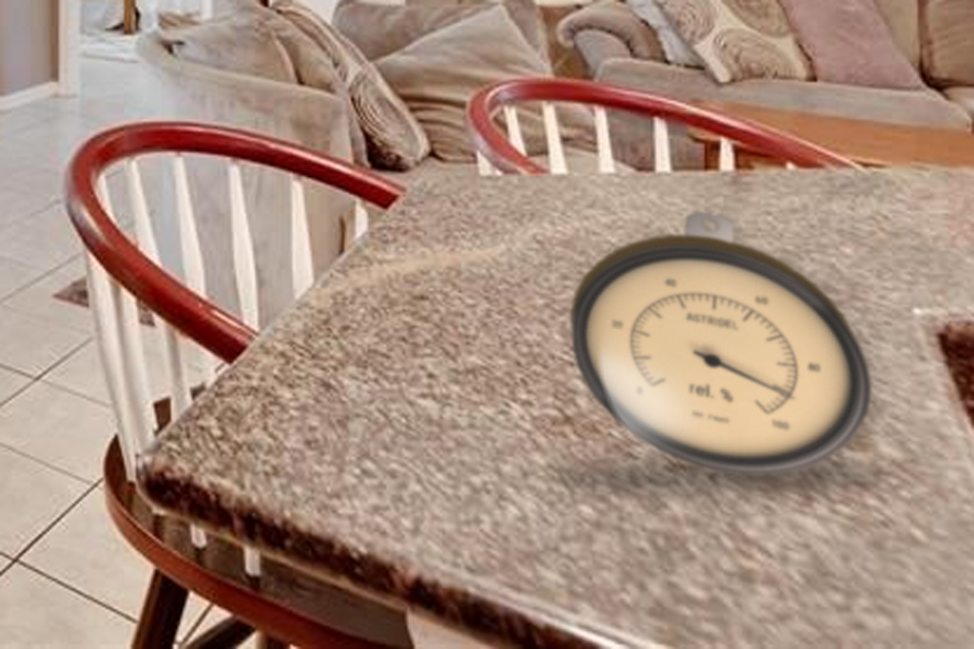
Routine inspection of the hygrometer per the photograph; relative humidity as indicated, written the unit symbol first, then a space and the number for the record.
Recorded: % 90
